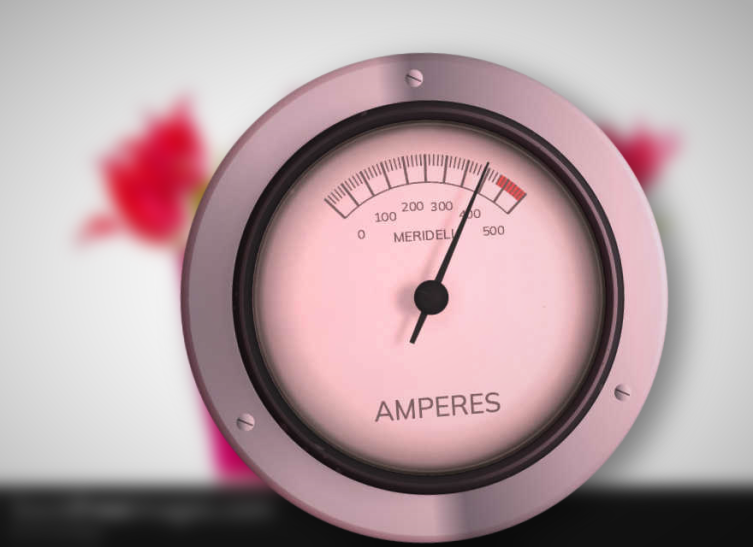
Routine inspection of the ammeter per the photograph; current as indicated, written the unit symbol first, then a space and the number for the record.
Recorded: A 390
